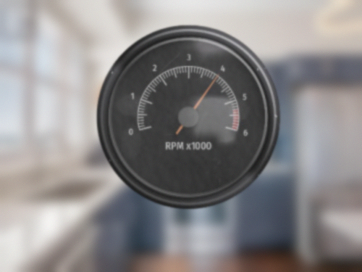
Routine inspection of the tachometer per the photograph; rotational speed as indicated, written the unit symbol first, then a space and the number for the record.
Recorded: rpm 4000
